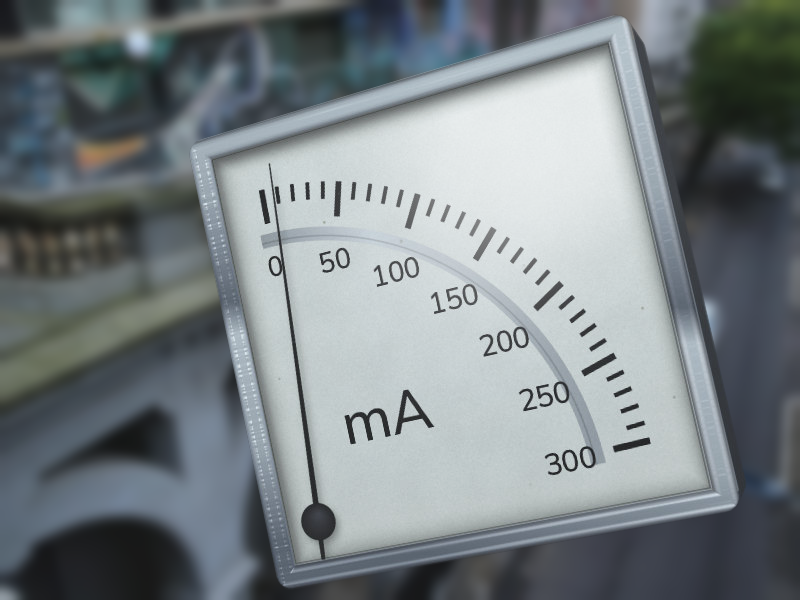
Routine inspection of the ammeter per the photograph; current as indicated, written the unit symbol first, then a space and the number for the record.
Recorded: mA 10
